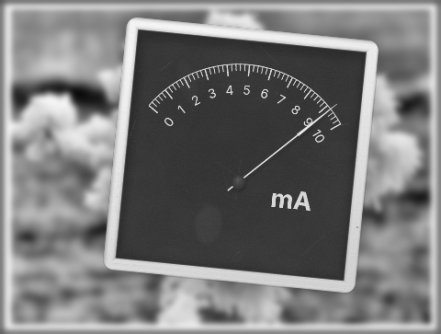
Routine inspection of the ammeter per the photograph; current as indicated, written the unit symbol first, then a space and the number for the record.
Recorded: mA 9.2
